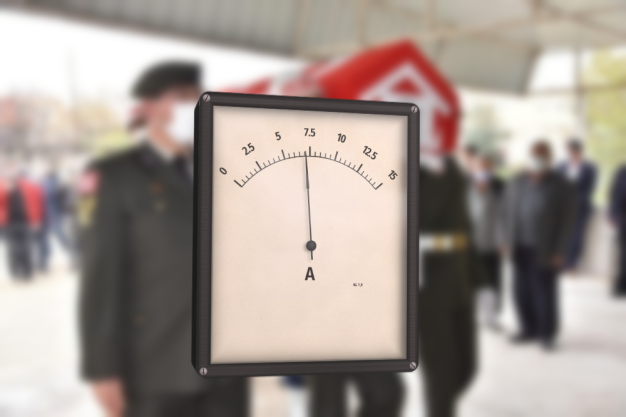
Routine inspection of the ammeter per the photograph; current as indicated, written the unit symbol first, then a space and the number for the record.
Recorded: A 7
